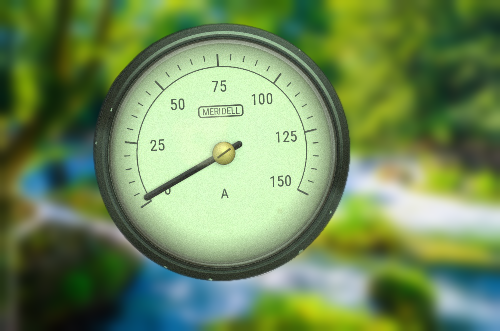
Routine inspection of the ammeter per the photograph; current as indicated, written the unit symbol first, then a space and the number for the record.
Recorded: A 2.5
